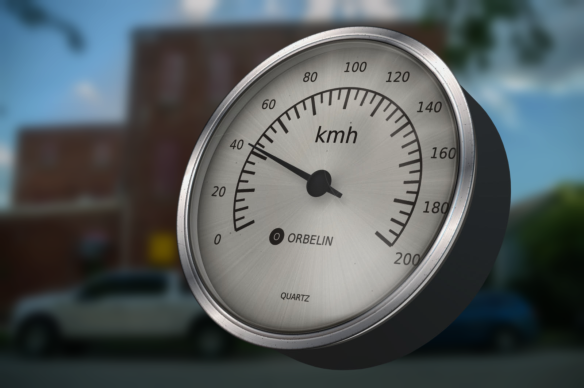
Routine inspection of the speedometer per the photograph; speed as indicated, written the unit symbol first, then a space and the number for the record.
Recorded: km/h 42.5
